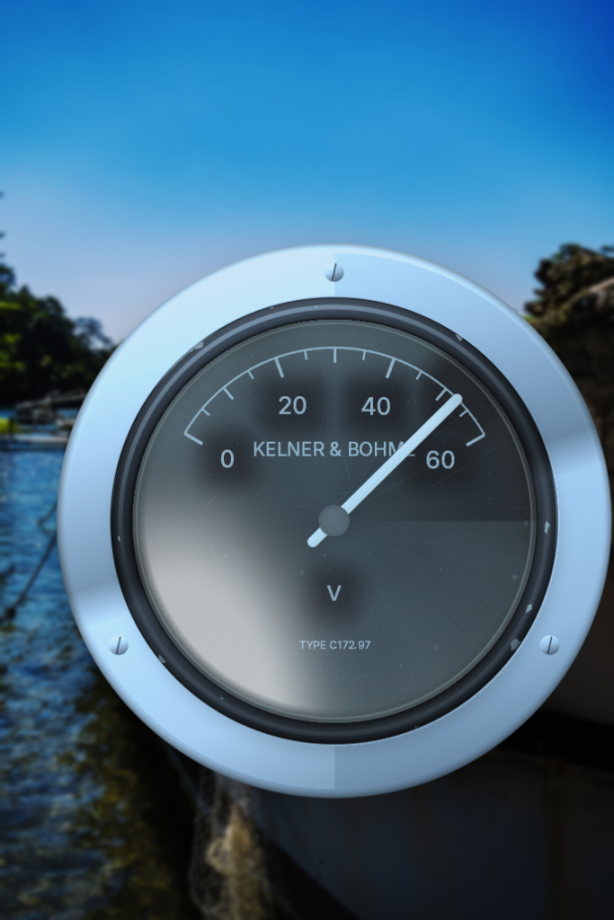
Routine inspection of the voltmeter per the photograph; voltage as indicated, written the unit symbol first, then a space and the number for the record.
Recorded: V 52.5
